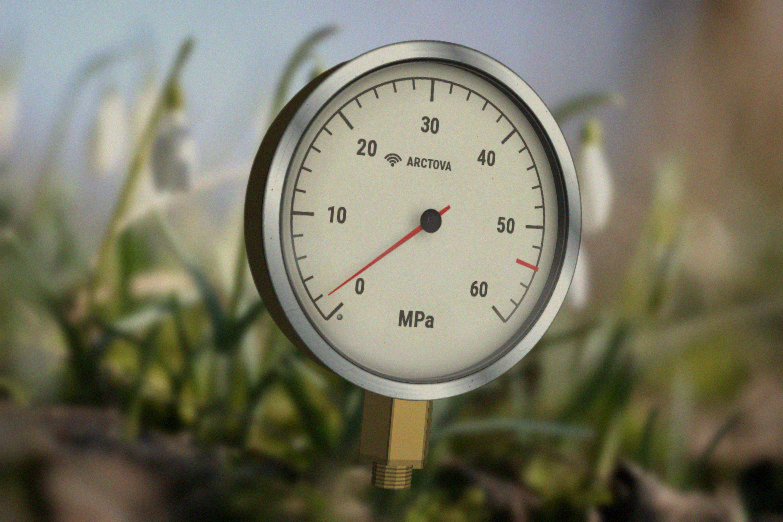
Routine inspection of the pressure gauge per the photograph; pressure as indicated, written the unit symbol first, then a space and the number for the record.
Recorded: MPa 2
